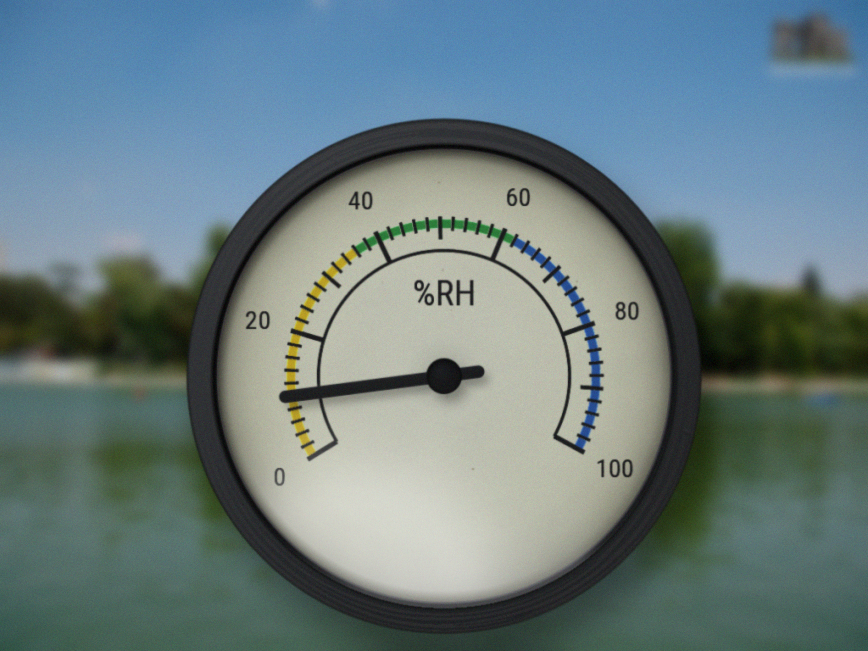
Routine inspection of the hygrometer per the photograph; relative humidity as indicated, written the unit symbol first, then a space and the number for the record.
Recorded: % 10
